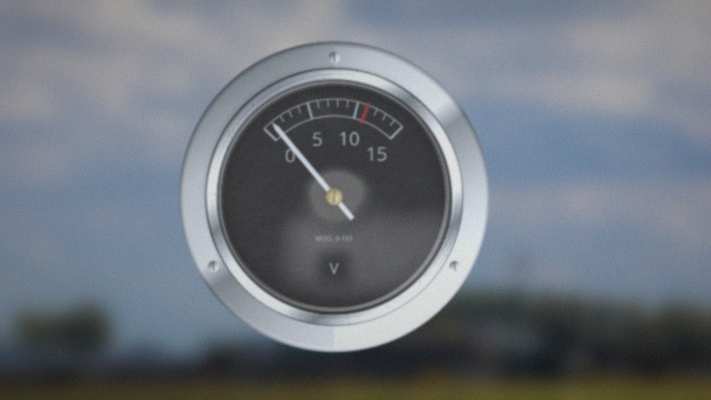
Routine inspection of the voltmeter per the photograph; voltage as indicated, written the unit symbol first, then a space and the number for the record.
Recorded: V 1
